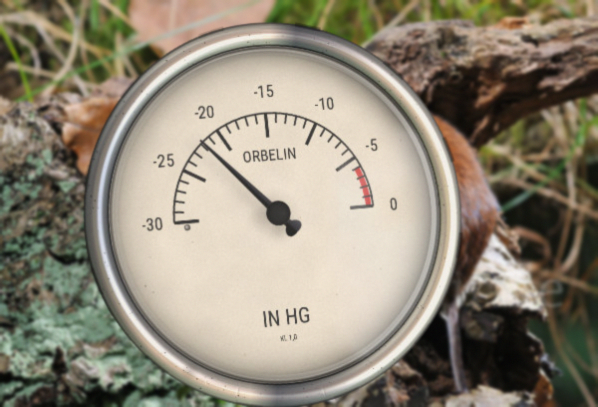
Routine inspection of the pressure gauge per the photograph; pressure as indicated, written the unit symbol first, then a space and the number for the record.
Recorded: inHg -22
